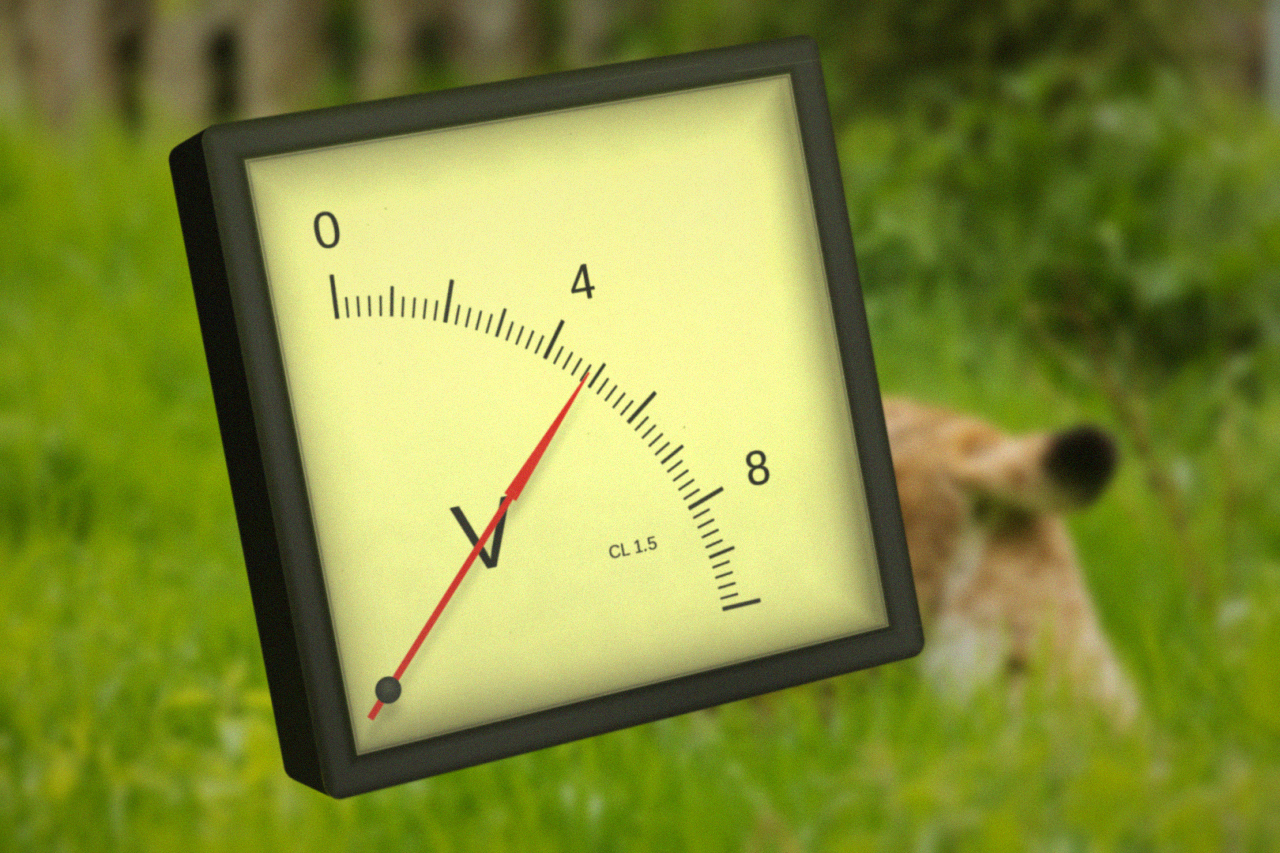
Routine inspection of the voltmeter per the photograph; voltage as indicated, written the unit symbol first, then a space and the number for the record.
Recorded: V 4.8
